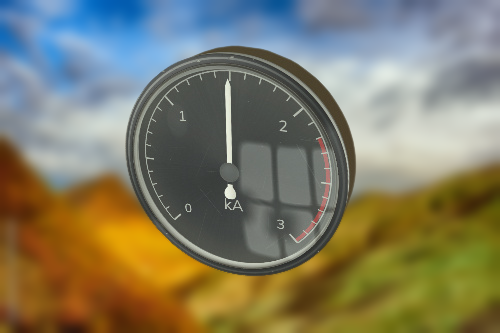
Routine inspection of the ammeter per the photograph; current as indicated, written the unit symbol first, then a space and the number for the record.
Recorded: kA 1.5
